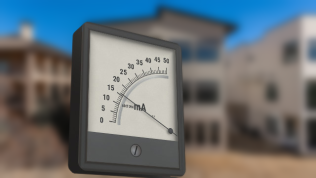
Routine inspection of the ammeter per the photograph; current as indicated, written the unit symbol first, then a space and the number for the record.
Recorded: mA 15
